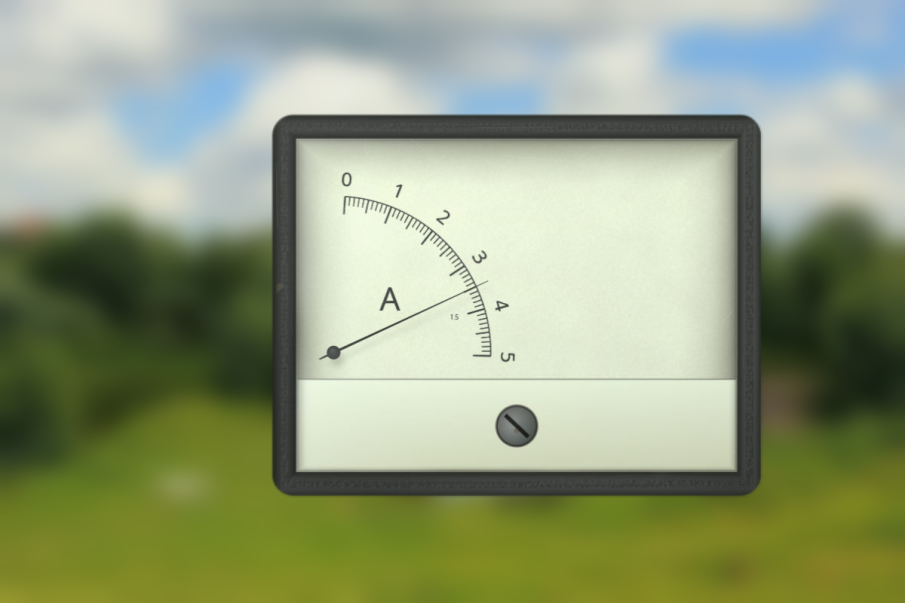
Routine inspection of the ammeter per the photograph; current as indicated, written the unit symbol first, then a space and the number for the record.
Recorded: A 3.5
